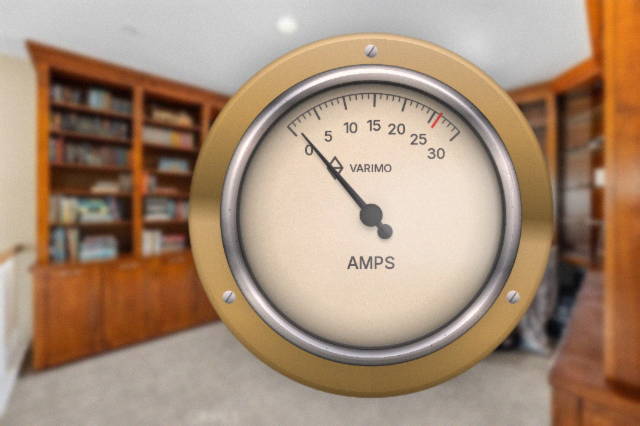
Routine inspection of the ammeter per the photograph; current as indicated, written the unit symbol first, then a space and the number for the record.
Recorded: A 1
